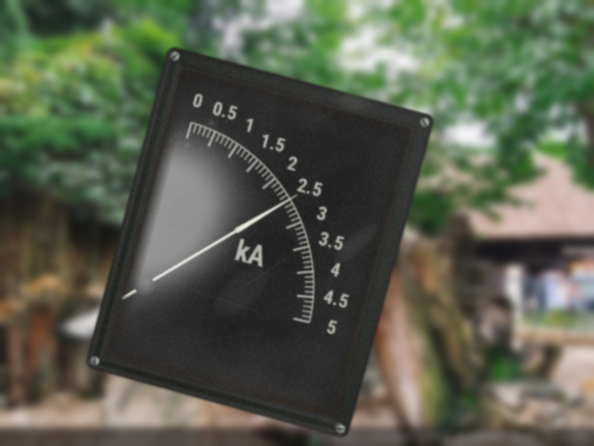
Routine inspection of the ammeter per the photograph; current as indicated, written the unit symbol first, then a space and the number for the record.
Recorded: kA 2.5
